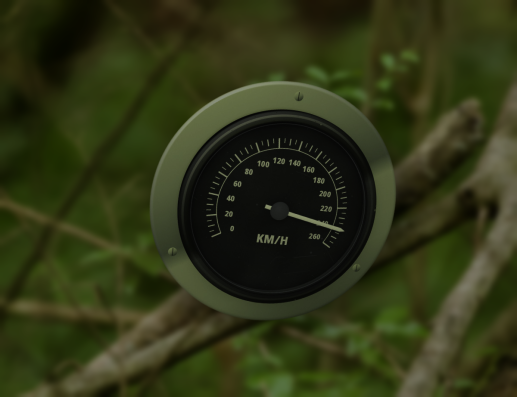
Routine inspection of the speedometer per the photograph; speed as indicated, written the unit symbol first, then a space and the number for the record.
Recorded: km/h 240
